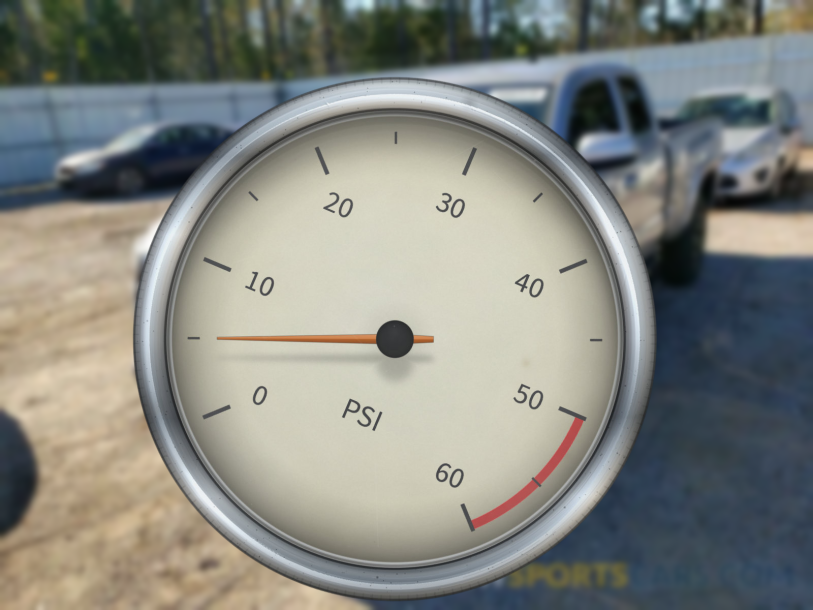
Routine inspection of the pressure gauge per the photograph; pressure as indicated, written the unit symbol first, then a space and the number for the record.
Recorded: psi 5
